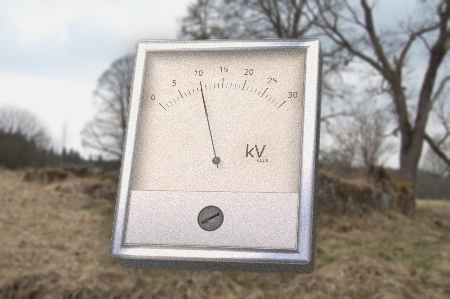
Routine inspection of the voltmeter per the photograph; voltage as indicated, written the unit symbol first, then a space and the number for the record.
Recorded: kV 10
